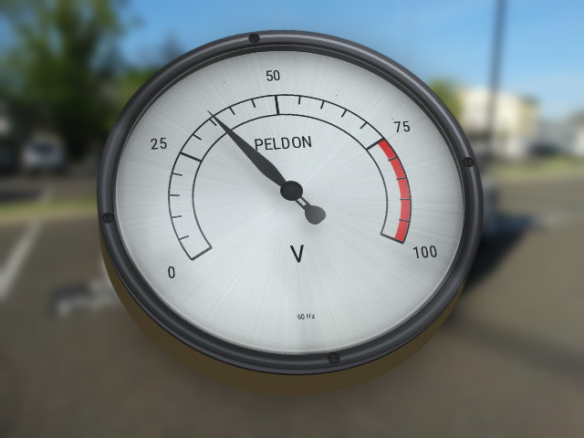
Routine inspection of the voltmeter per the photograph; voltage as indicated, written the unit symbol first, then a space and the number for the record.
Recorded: V 35
